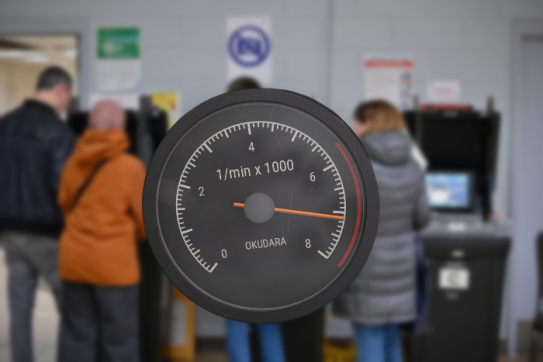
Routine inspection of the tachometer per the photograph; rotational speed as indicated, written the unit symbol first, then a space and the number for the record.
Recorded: rpm 7100
